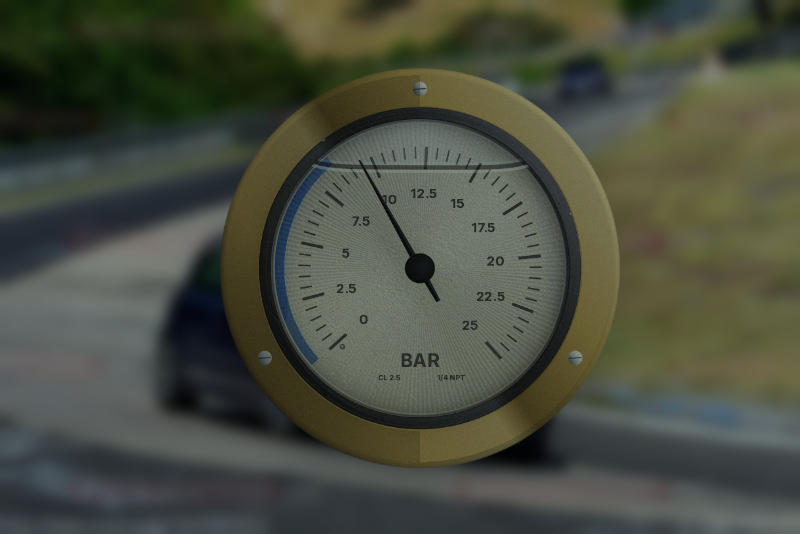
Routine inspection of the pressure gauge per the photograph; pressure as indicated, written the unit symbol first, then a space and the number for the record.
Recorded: bar 9.5
